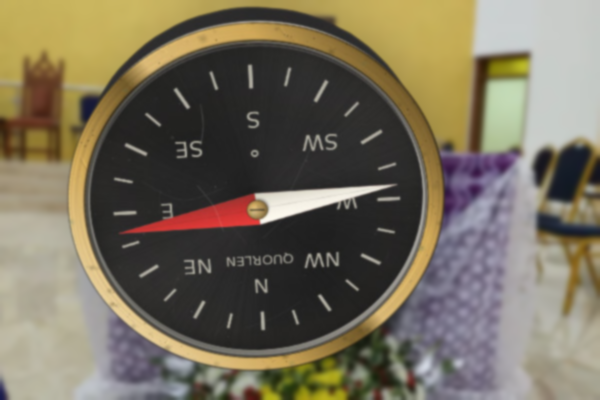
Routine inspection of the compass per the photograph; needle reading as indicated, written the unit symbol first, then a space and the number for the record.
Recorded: ° 82.5
